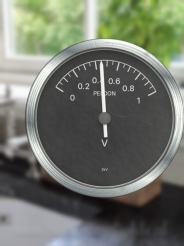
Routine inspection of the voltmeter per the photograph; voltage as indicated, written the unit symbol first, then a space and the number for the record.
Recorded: V 0.45
